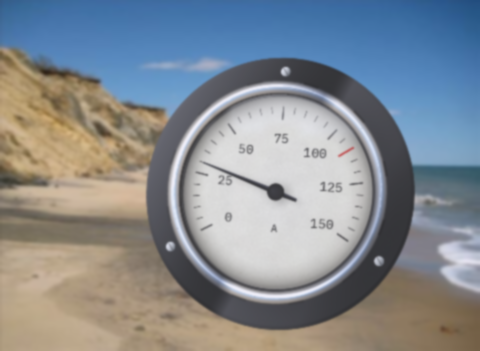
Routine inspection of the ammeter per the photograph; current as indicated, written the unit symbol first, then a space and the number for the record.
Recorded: A 30
